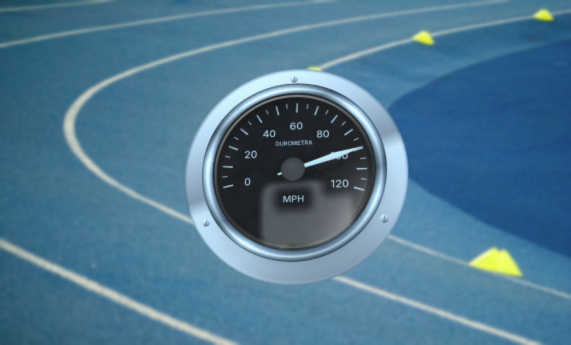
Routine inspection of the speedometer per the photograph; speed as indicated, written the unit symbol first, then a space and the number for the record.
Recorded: mph 100
